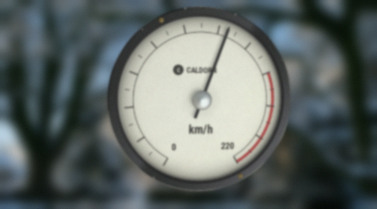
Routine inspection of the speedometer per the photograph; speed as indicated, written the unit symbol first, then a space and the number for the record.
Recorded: km/h 125
